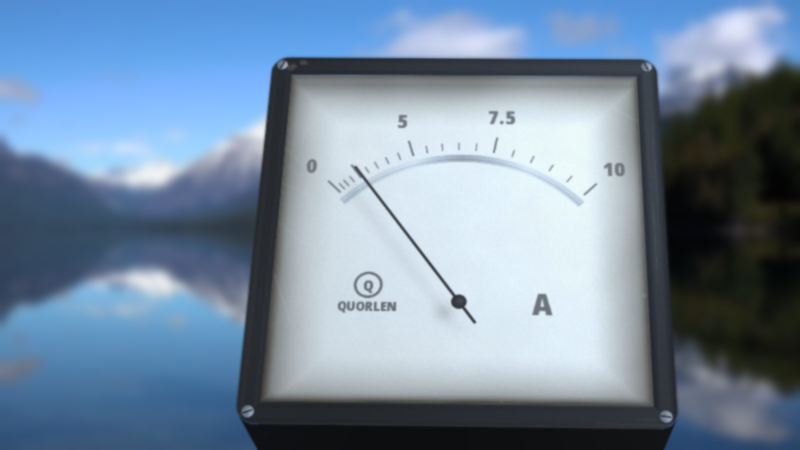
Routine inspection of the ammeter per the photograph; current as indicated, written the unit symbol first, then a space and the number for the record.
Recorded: A 2.5
